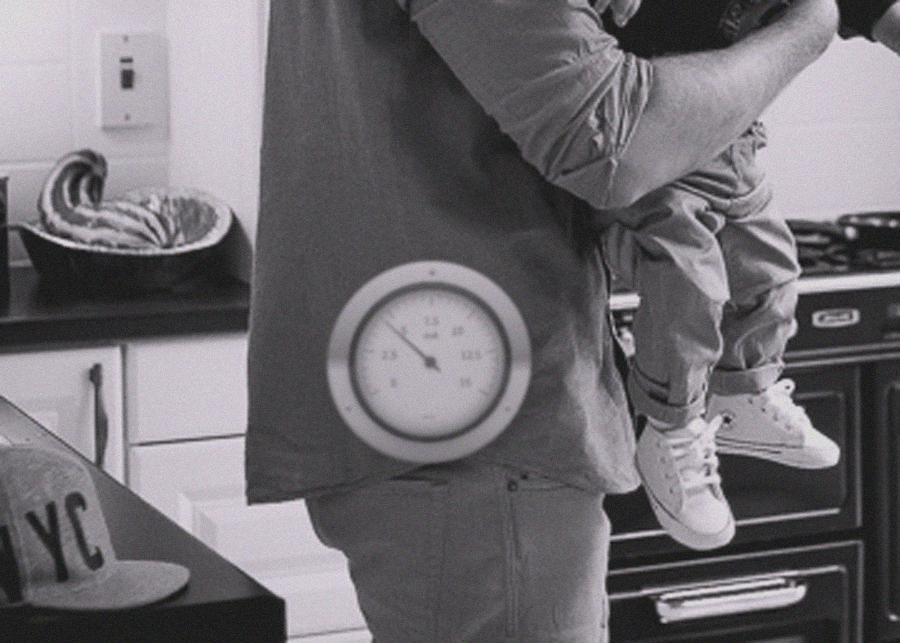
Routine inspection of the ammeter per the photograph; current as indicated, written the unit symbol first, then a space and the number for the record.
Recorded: mA 4.5
